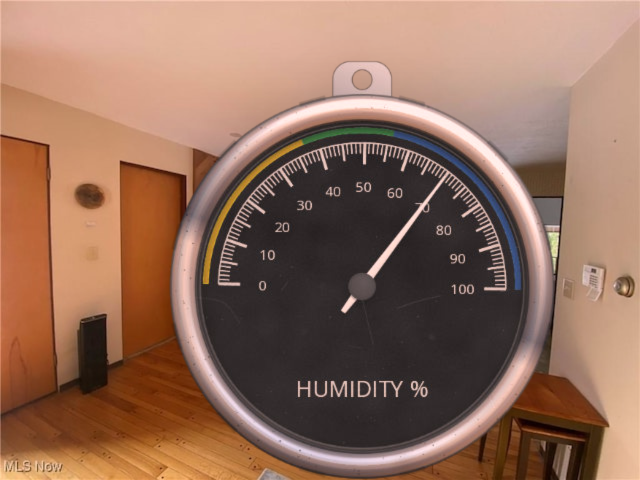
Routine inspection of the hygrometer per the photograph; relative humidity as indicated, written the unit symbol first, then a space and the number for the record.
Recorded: % 70
